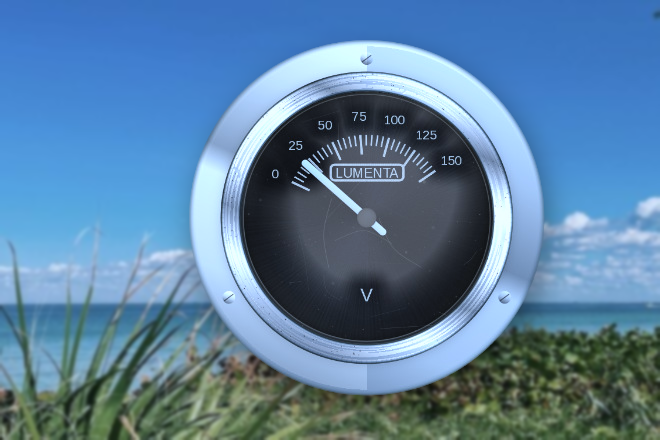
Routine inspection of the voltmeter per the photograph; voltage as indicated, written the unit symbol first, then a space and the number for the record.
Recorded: V 20
